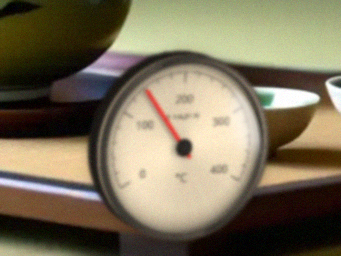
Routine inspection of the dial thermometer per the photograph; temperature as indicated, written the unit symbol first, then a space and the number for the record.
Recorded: °C 140
